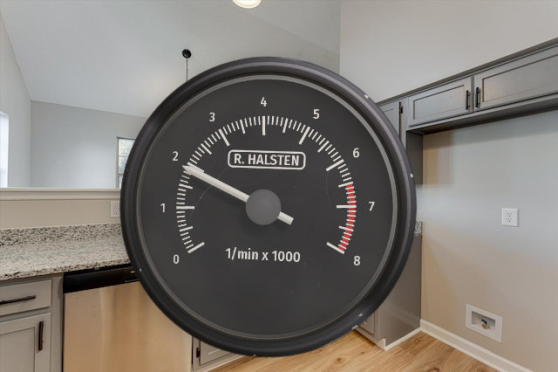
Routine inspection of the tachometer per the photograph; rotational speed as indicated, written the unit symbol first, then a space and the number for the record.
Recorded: rpm 1900
